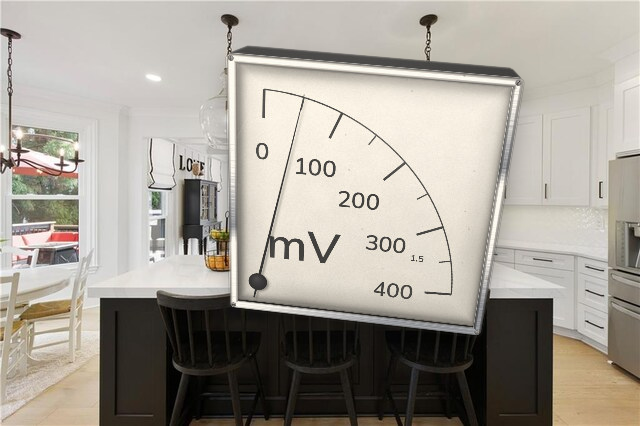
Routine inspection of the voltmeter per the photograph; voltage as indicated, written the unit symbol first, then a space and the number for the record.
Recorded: mV 50
